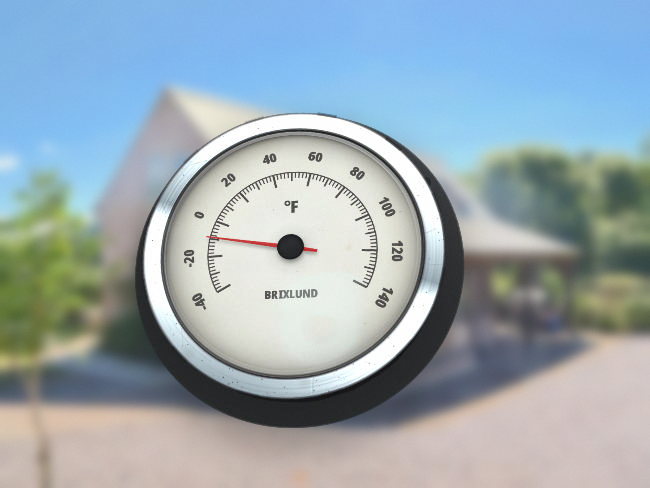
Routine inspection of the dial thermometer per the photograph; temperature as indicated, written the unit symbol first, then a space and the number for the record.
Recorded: °F -10
